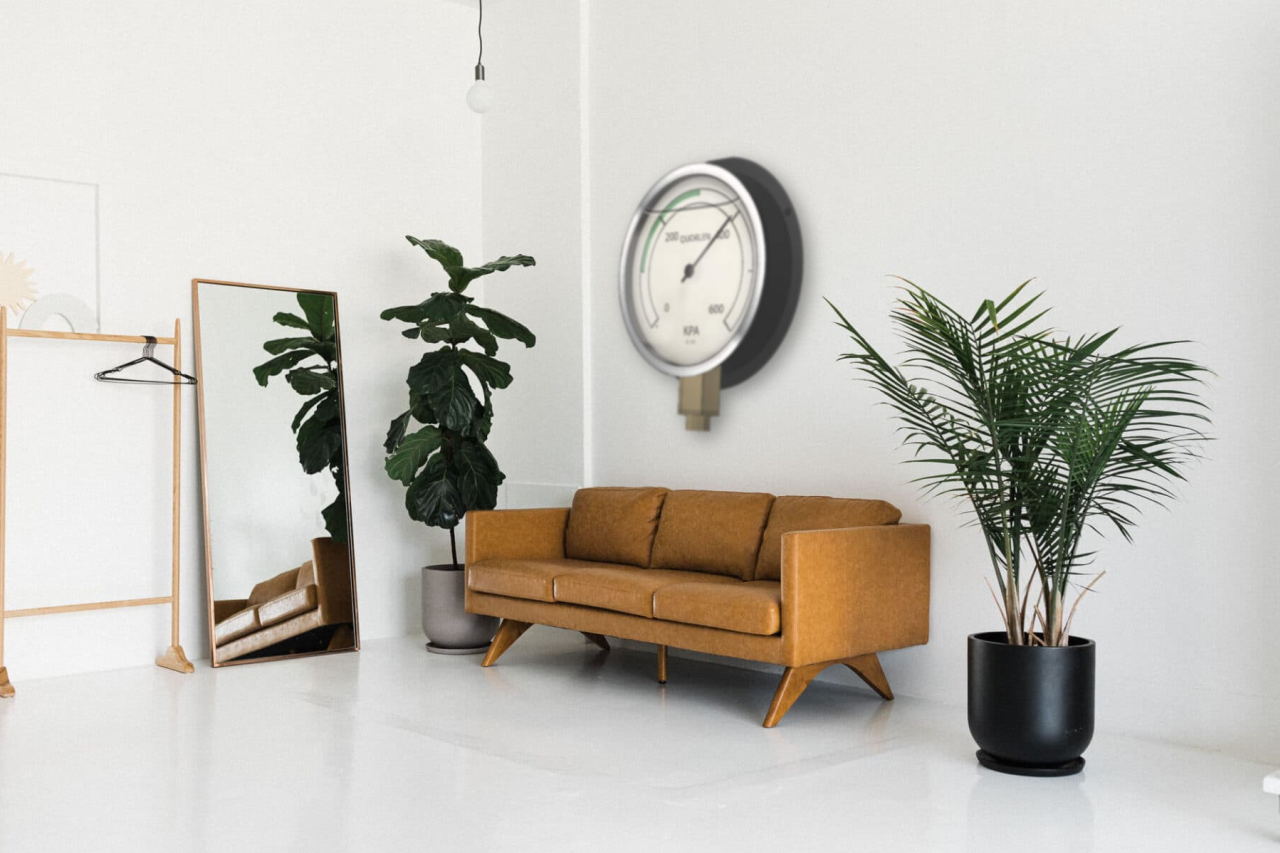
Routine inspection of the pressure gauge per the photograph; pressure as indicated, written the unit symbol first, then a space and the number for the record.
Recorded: kPa 400
